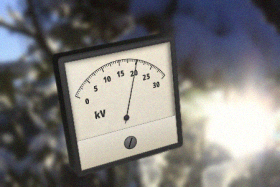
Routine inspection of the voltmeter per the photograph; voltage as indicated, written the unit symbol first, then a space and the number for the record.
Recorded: kV 20
